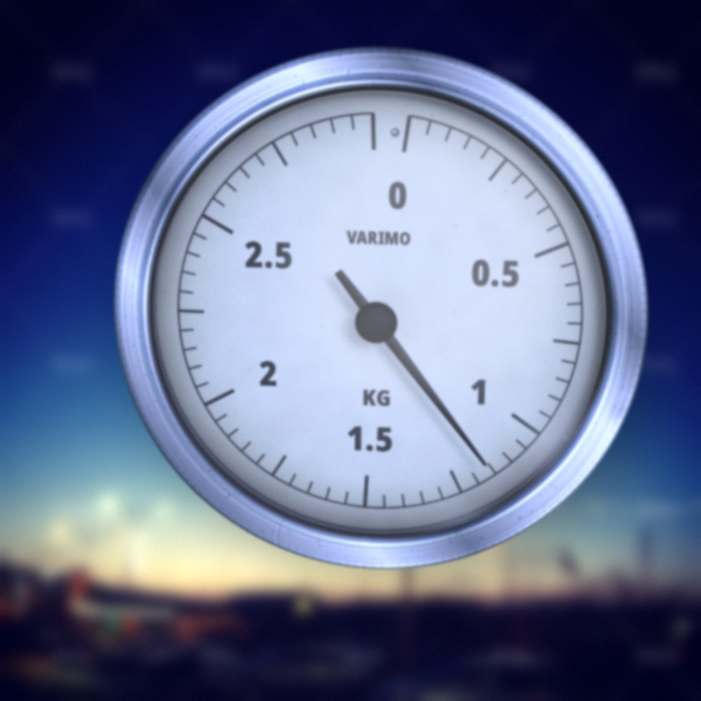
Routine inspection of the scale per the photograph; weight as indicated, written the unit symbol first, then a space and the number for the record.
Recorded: kg 1.15
